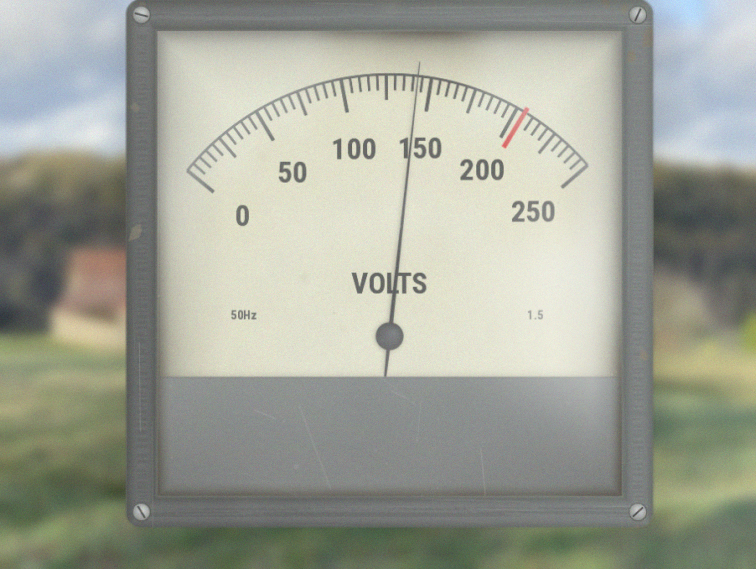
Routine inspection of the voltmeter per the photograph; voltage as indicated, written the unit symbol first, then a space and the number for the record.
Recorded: V 142.5
